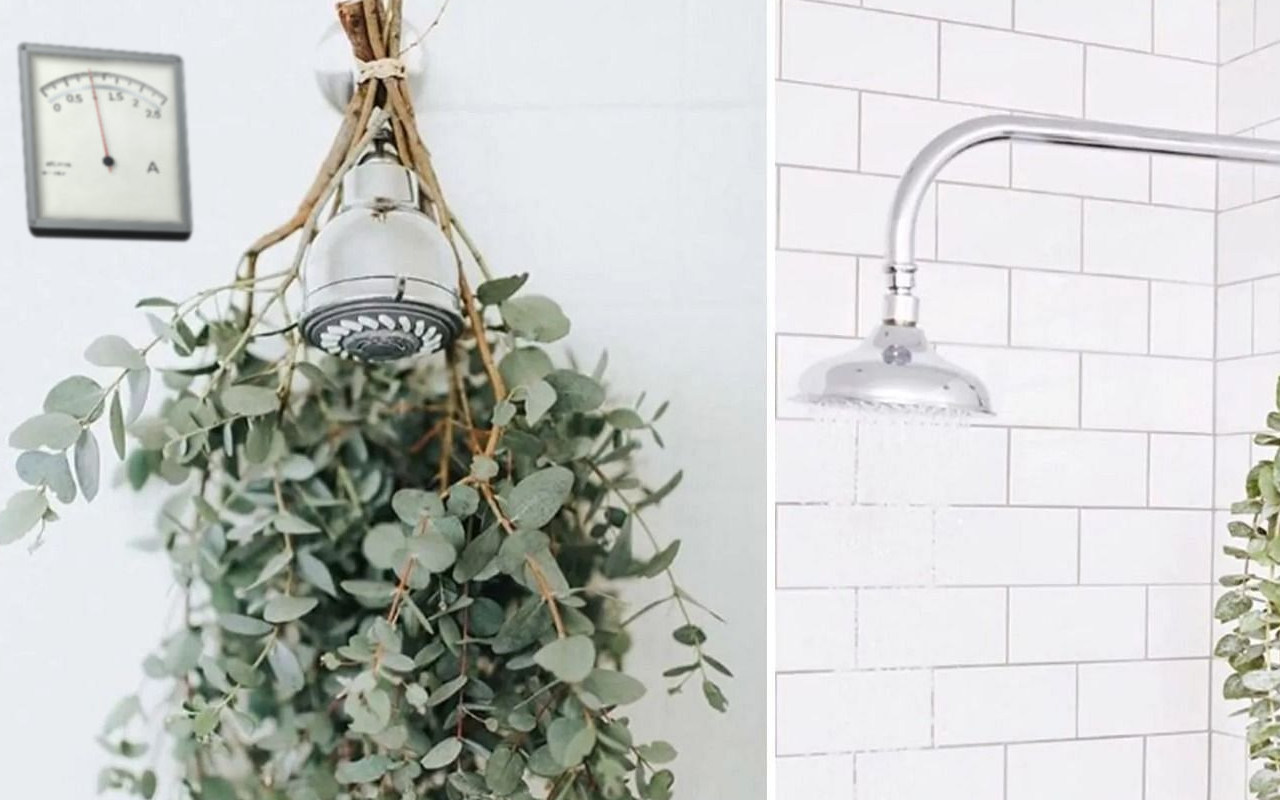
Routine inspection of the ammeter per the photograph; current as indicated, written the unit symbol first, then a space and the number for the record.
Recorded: A 1
